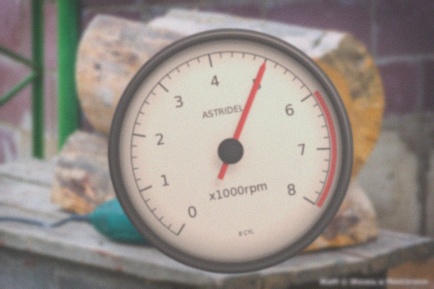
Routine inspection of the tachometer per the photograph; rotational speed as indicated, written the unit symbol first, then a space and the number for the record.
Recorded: rpm 5000
